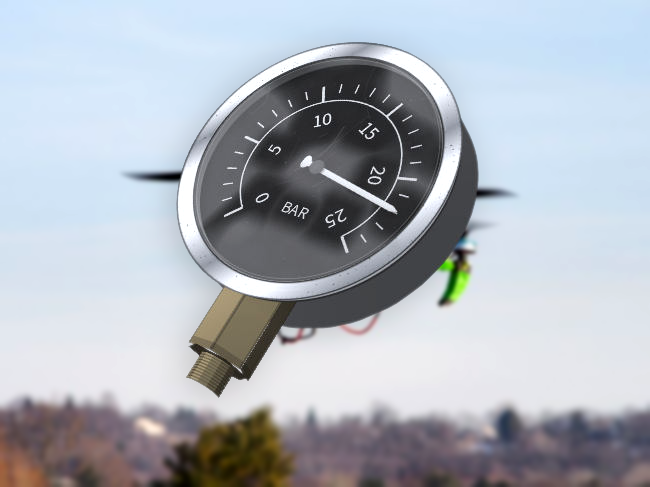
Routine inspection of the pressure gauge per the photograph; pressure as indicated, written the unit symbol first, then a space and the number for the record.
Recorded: bar 22
